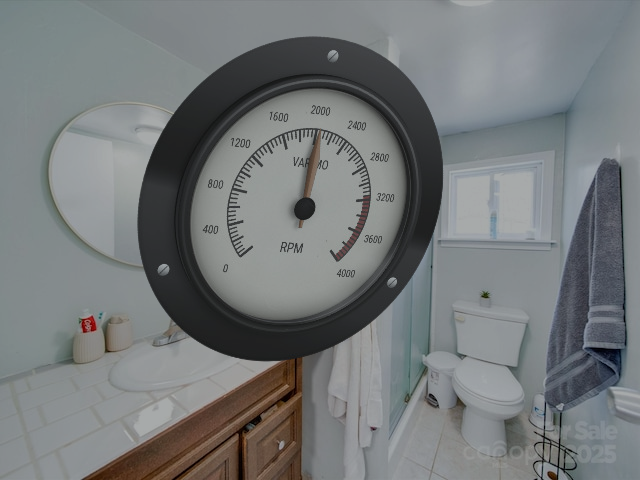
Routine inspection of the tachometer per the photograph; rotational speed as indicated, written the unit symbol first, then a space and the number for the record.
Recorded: rpm 2000
